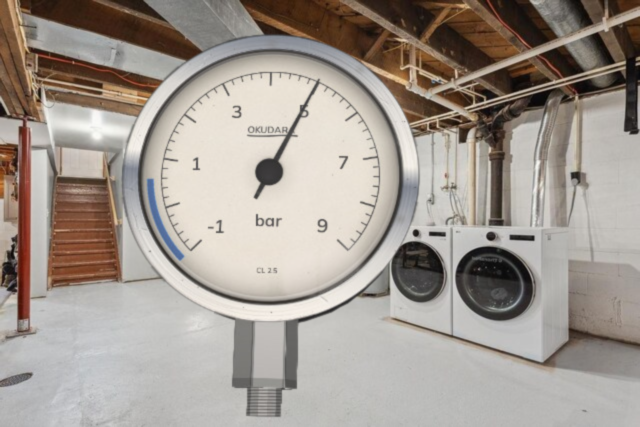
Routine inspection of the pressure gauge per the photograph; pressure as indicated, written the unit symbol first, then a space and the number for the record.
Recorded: bar 5
